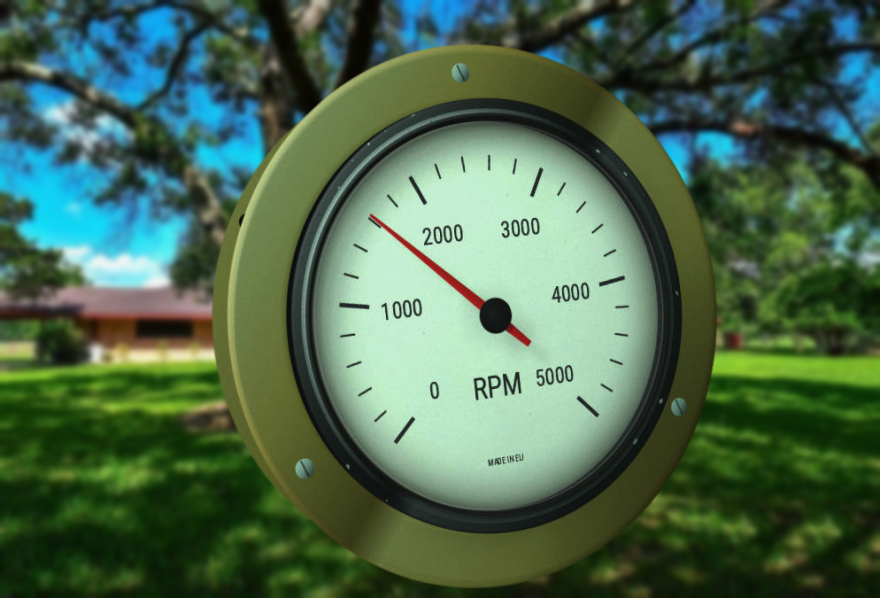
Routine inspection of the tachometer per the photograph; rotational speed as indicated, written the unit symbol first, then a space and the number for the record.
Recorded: rpm 1600
